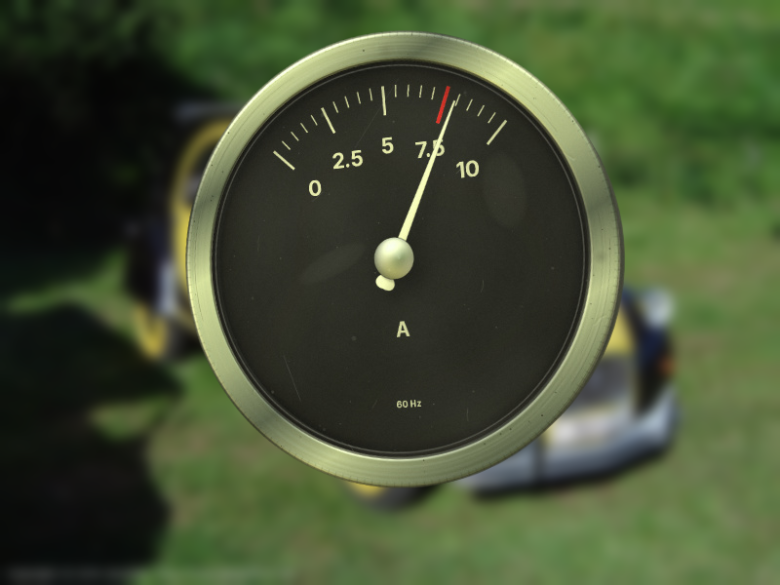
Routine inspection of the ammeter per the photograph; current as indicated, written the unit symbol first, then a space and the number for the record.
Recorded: A 8
